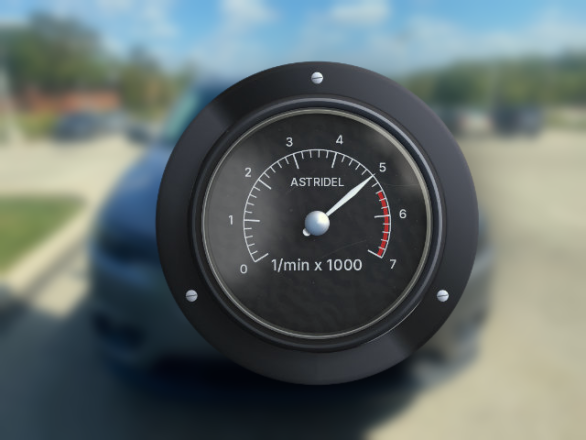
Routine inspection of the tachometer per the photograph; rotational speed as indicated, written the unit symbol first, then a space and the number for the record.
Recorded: rpm 5000
